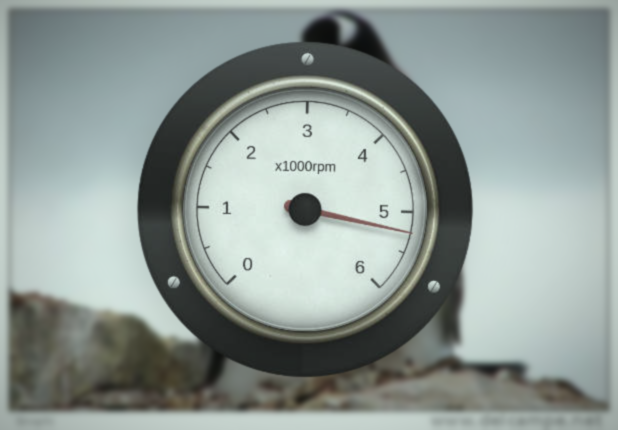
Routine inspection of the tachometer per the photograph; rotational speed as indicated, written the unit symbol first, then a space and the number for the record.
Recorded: rpm 5250
